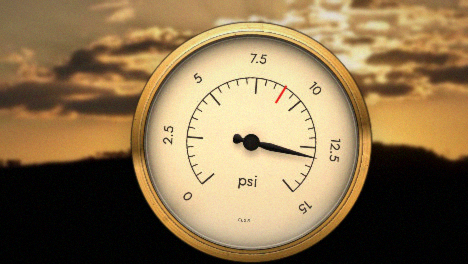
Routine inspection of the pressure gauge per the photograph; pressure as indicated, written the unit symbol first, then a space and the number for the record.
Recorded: psi 13
